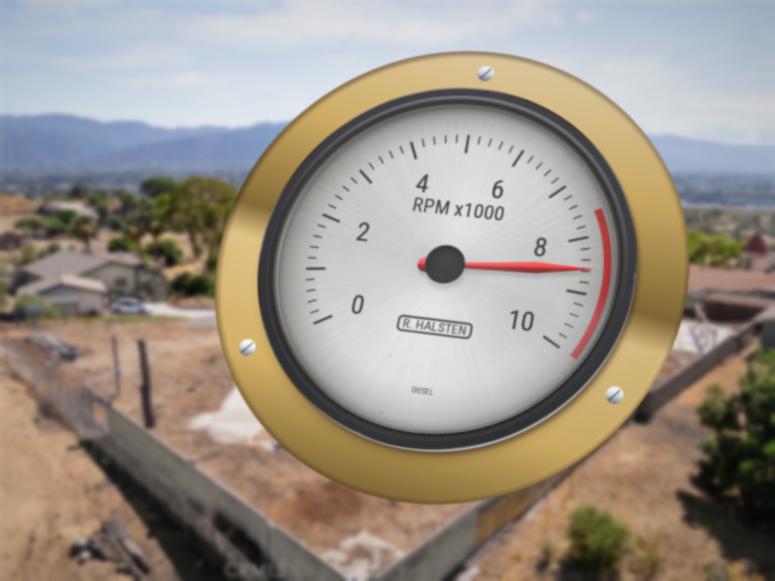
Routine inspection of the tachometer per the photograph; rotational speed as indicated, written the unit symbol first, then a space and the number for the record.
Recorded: rpm 8600
